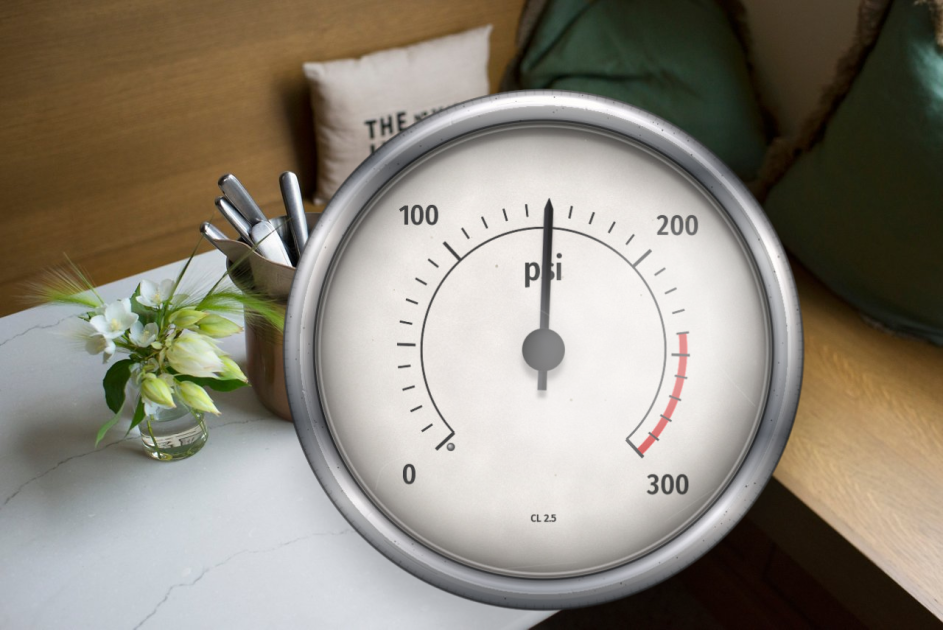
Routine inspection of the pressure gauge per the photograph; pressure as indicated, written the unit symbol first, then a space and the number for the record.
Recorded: psi 150
